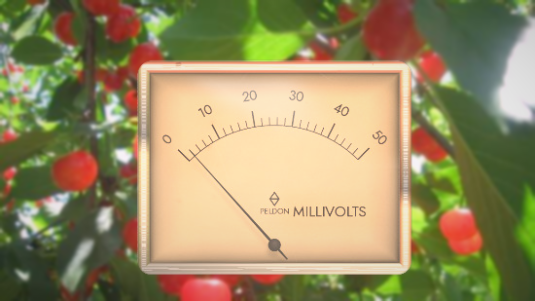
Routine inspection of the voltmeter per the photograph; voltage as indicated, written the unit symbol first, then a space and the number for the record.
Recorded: mV 2
